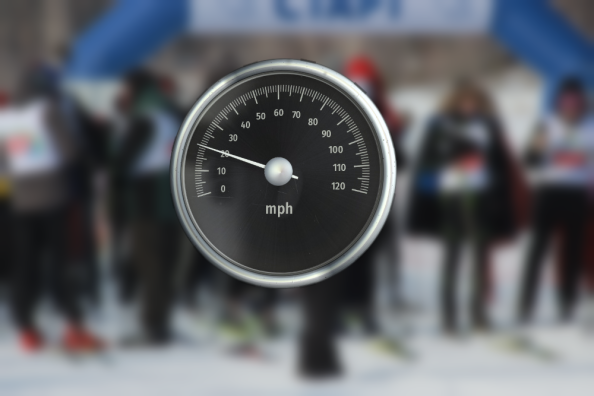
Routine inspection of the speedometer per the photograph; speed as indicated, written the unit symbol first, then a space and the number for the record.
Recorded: mph 20
